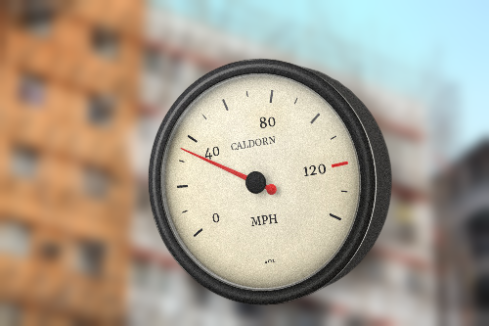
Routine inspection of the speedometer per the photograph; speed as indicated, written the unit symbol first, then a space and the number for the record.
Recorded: mph 35
